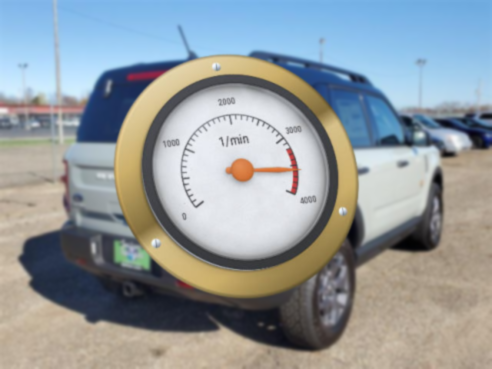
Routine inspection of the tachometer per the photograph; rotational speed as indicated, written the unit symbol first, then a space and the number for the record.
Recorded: rpm 3600
